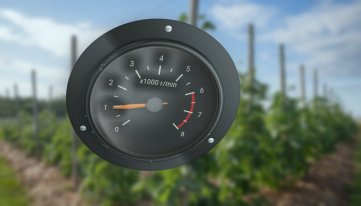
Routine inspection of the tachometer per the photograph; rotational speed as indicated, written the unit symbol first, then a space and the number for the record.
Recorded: rpm 1000
